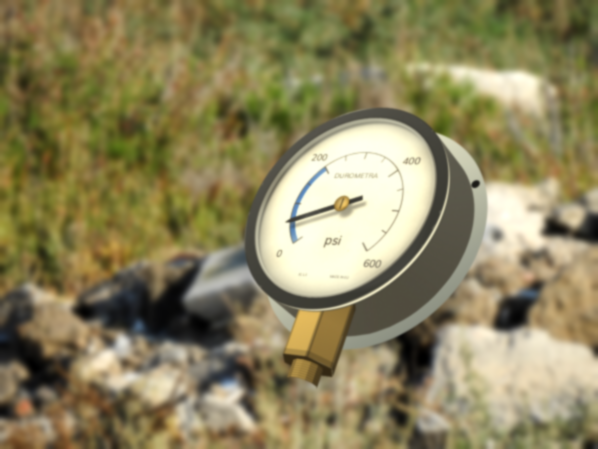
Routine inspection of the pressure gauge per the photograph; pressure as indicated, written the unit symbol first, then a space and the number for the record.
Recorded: psi 50
